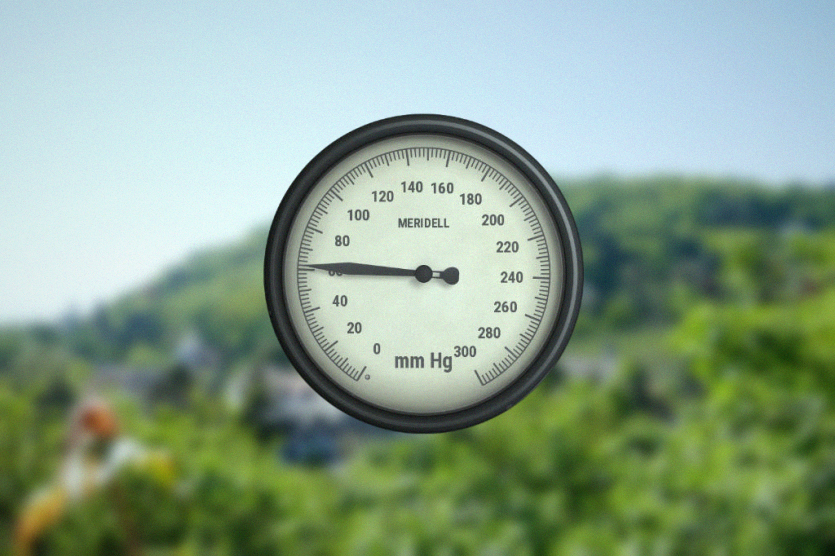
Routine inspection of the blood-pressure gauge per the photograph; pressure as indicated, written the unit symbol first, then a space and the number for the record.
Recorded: mmHg 62
